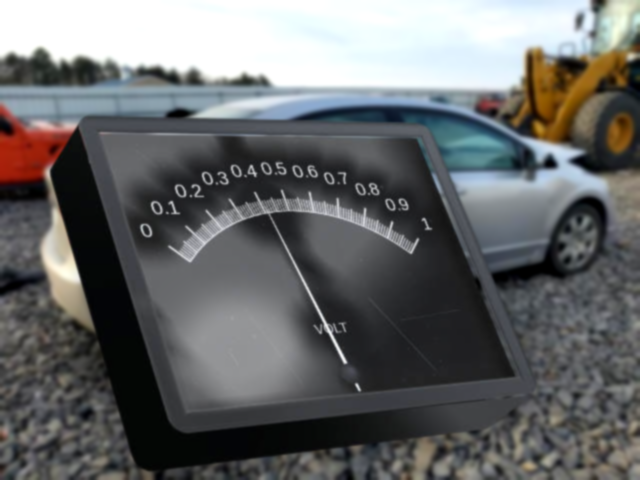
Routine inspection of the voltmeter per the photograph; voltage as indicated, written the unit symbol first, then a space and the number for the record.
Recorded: V 0.4
